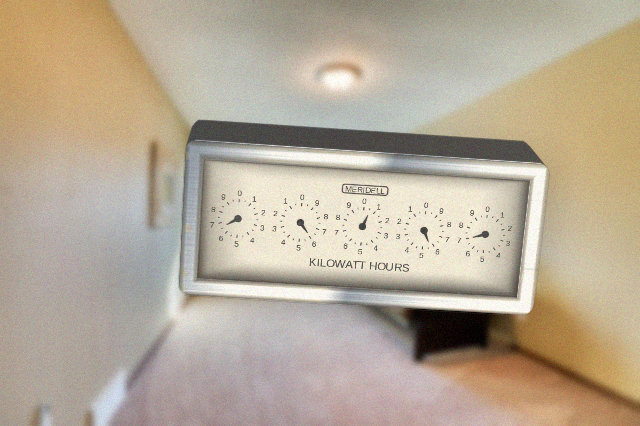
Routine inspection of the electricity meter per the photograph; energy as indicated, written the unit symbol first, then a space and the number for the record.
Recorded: kWh 66057
